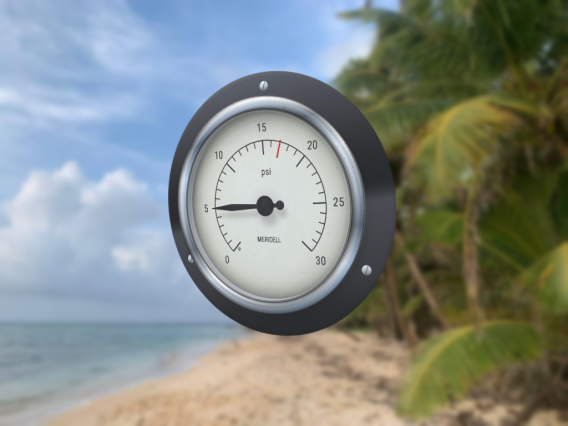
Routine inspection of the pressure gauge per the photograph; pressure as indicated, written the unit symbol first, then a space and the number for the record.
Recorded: psi 5
